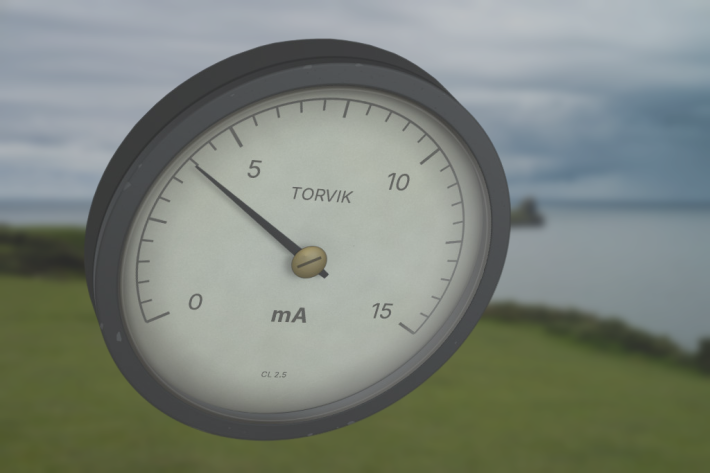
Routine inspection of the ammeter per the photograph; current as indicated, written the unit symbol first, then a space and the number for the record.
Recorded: mA 4
